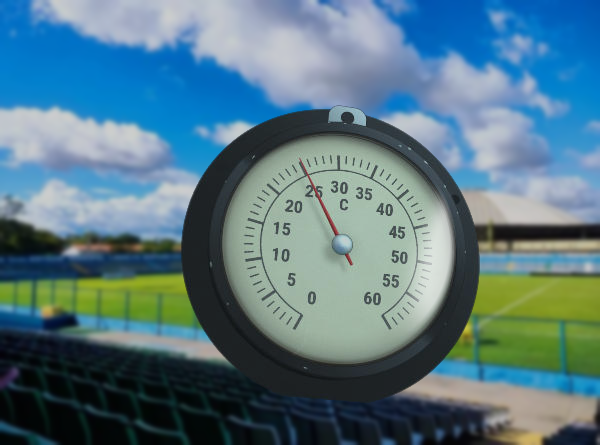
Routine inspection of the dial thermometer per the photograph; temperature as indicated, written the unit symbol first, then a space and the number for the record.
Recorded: °C 25
